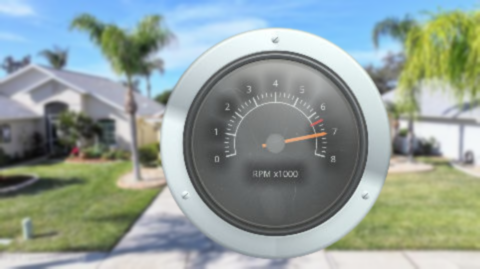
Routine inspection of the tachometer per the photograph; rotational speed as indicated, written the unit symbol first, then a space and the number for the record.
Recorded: rpm 7000
